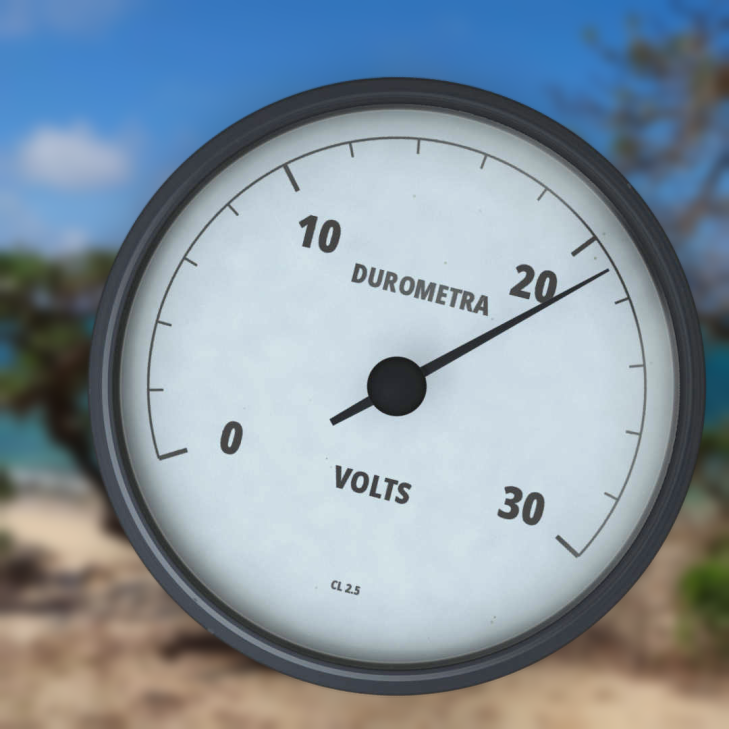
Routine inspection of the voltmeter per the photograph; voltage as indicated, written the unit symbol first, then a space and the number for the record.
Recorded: V 21
